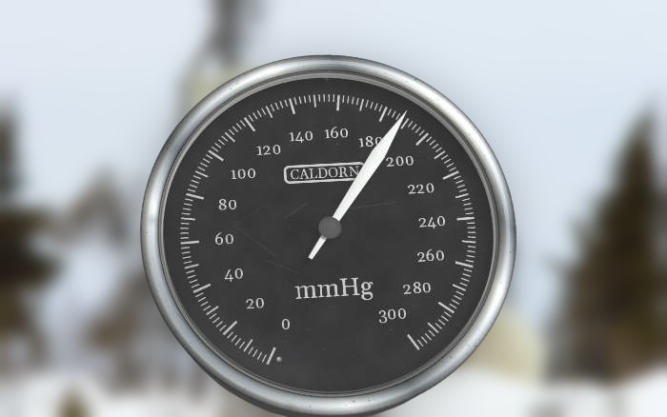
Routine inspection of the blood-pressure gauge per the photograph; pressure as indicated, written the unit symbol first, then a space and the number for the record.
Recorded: mmHg 188
